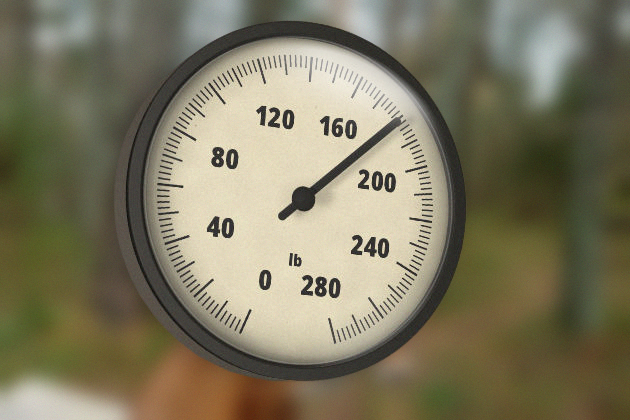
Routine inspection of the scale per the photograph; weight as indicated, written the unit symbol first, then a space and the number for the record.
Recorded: lb 180
